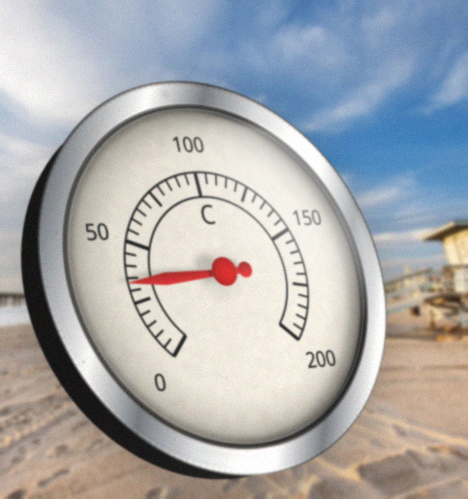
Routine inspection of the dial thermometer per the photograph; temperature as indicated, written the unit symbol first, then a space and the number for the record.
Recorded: °C 32.5
